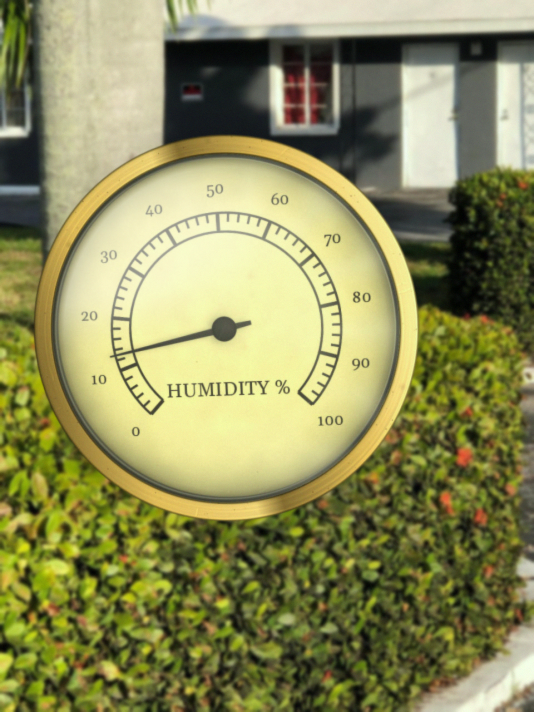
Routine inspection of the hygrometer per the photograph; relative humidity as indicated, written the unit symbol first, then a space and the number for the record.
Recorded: % 13
